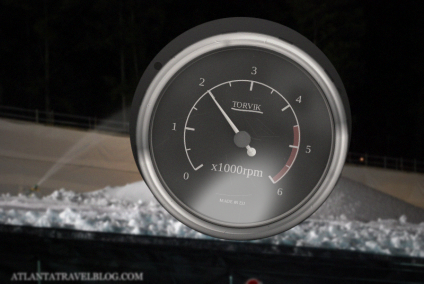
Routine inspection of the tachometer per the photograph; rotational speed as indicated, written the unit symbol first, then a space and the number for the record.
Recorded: rpm 2000
